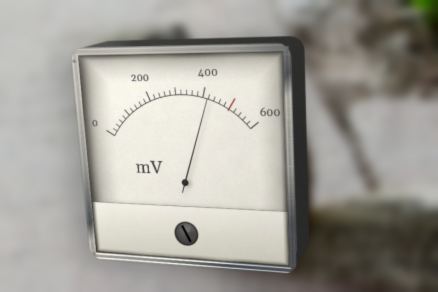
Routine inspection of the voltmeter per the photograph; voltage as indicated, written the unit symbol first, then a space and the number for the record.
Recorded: mV 420
